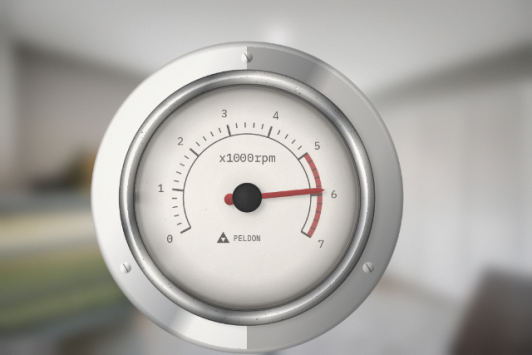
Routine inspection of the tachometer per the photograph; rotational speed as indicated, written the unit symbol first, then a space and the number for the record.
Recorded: rpm 5900
